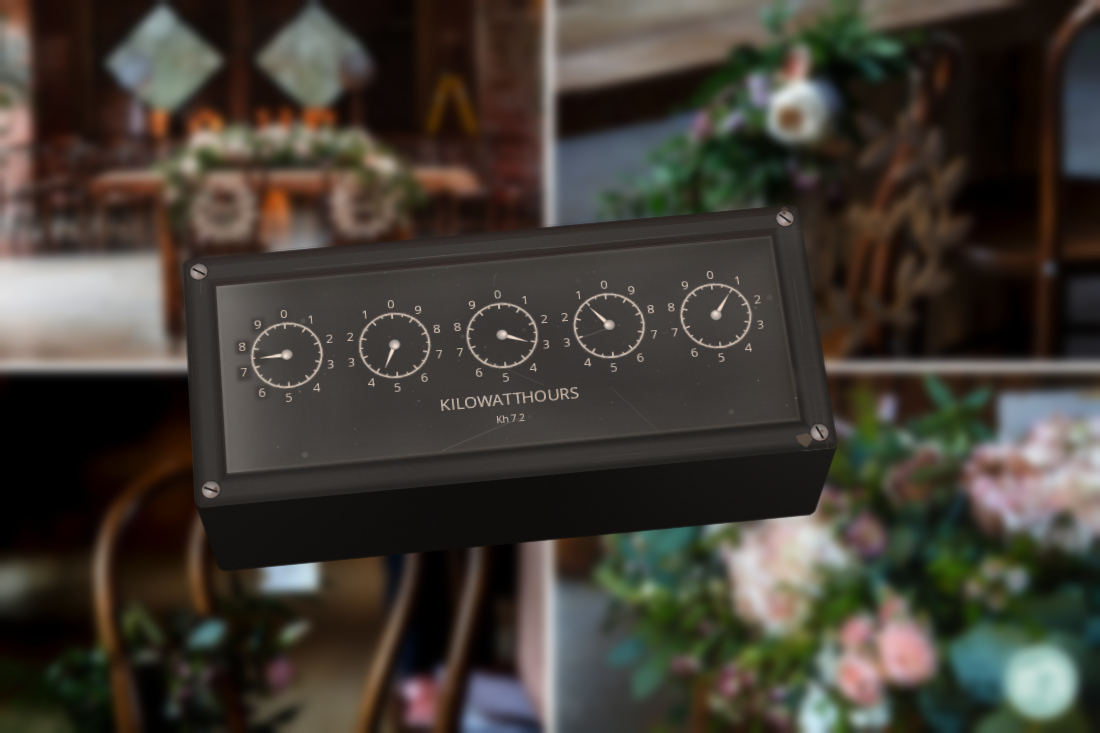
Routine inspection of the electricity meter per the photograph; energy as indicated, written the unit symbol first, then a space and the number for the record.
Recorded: kWh 74311
